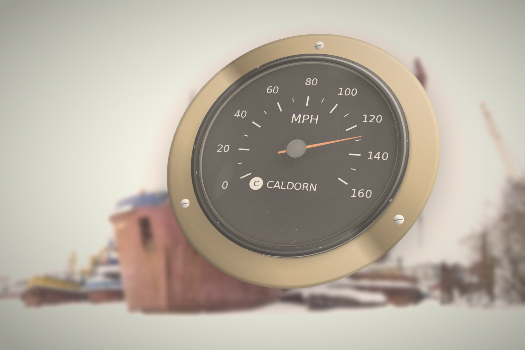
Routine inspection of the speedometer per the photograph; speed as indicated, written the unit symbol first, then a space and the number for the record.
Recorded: mph 130
